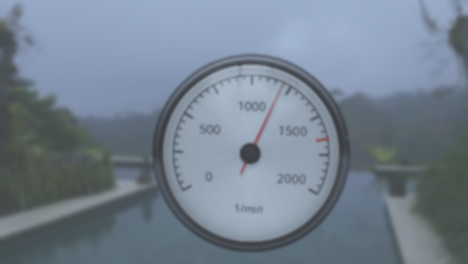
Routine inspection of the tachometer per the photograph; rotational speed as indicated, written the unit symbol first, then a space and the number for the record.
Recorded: rpm 1200
